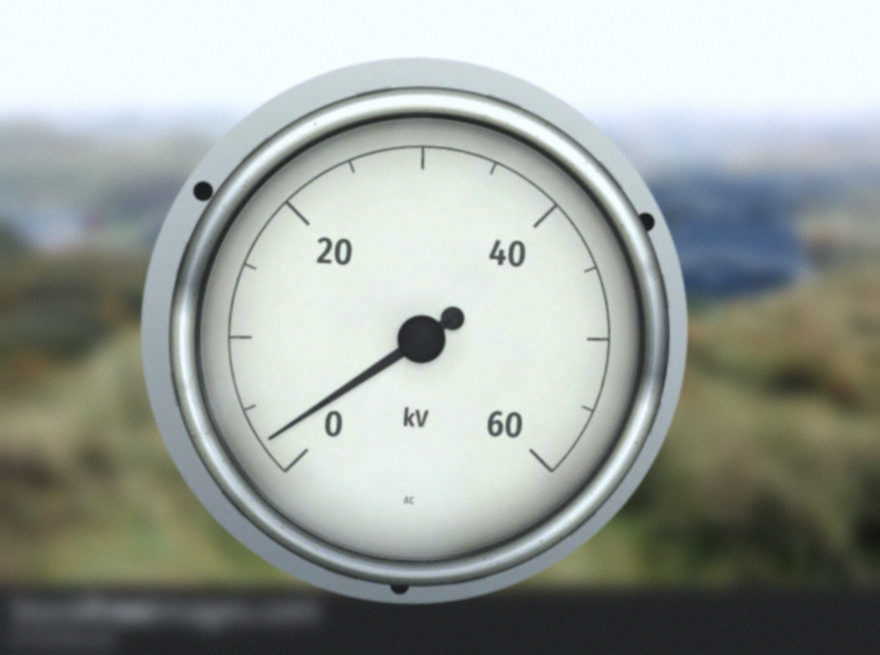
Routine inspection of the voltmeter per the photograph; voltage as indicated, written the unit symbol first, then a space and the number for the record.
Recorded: kV 2.5
